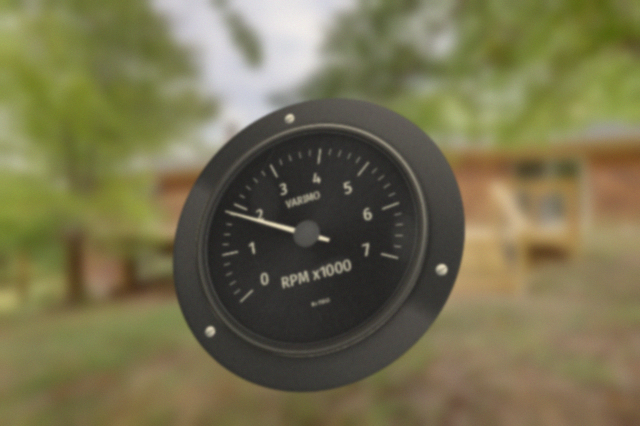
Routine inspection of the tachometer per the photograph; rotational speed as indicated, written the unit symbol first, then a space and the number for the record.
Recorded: rpm 1800
